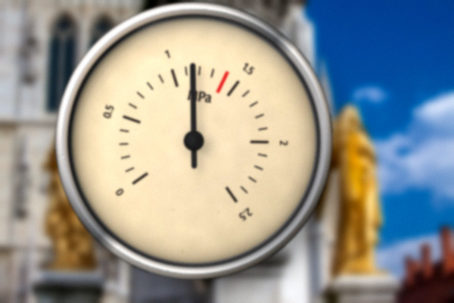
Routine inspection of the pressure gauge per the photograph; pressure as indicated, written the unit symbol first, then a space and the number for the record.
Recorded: MPa 1.15
